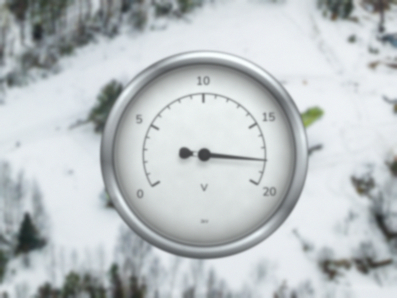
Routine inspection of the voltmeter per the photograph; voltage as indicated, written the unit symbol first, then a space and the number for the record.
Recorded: V 18
